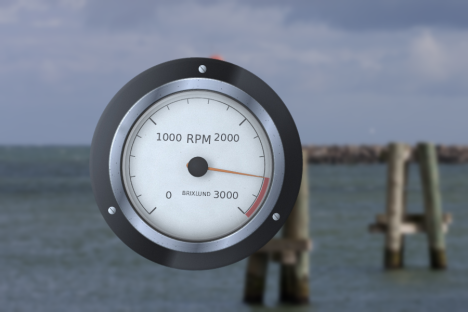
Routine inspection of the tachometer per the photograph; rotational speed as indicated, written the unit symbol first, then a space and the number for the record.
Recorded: rpm 2600
